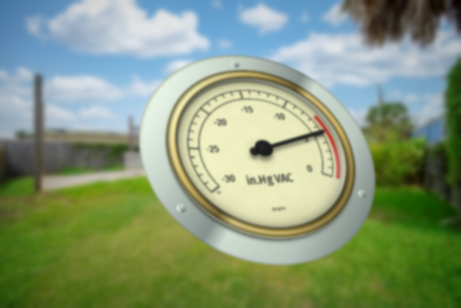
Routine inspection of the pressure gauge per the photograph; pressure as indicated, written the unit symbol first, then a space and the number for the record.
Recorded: inHg -5
